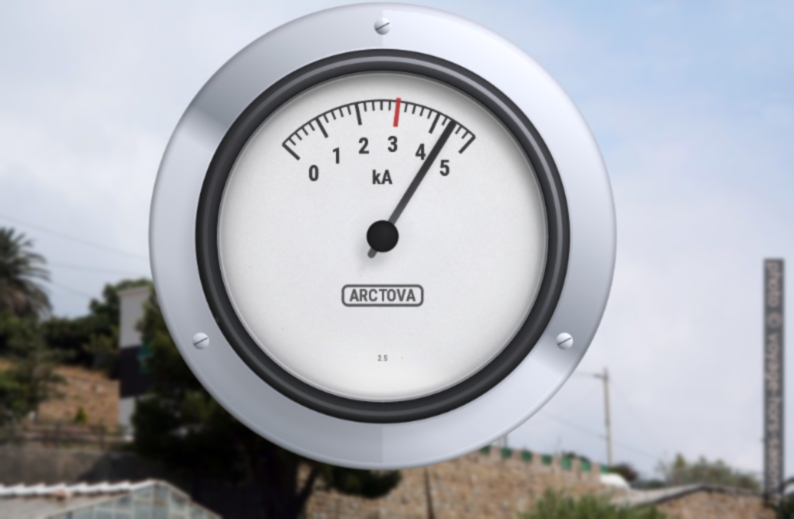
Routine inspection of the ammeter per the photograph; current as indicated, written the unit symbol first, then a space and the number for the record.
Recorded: kA 4.4
